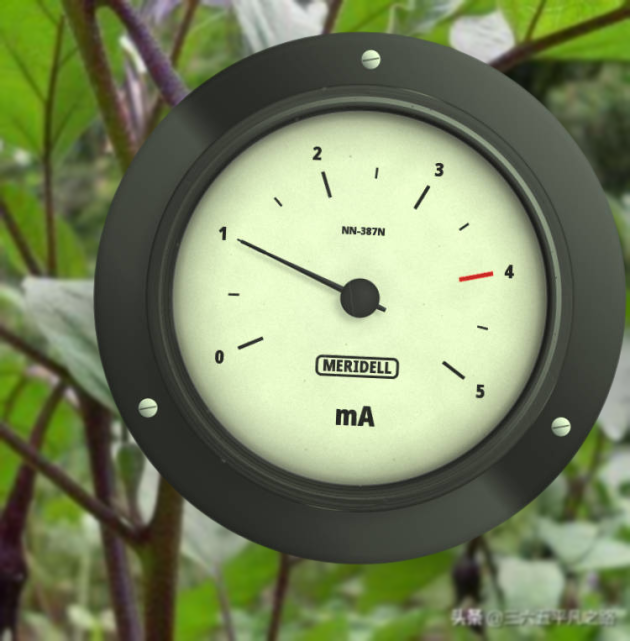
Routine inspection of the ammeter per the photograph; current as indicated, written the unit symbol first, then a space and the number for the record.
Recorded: mA 1
